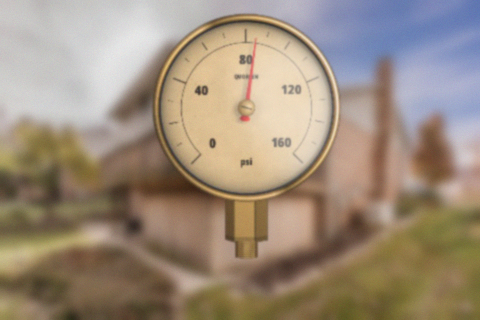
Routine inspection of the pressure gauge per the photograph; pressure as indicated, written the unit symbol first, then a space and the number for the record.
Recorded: psi 85
